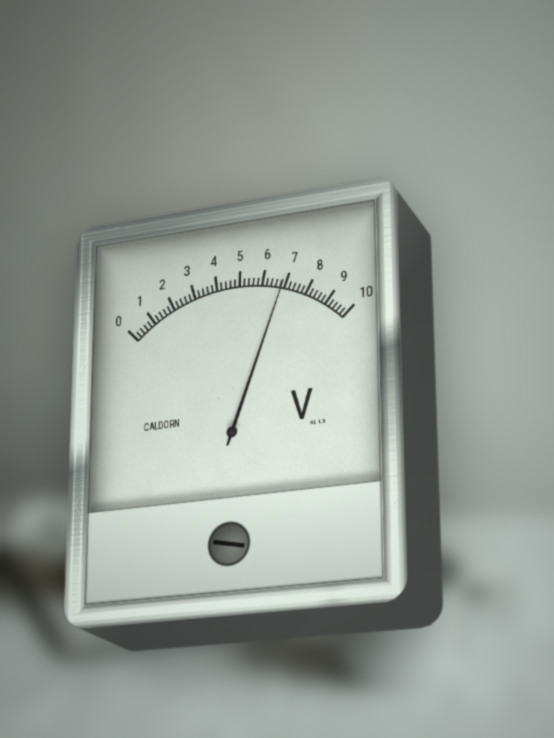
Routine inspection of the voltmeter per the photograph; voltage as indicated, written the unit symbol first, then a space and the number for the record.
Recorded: V 7
